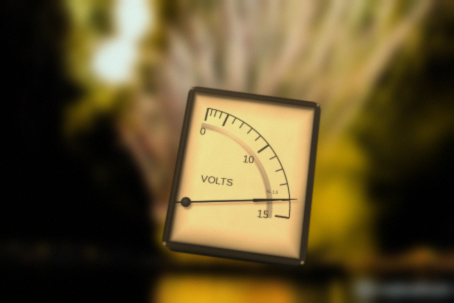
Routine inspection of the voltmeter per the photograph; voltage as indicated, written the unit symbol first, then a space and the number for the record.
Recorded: V 14
